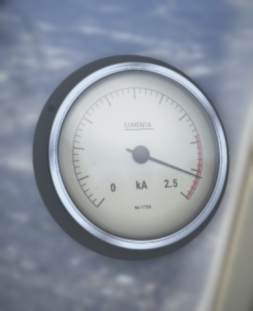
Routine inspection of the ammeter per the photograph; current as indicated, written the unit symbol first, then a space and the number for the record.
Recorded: kA 2.3
